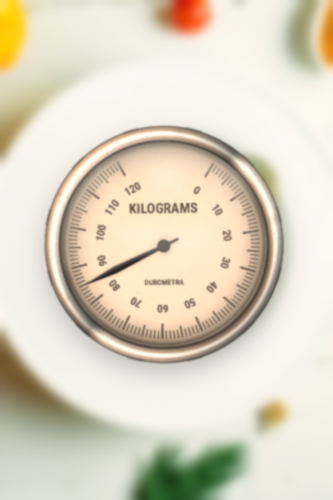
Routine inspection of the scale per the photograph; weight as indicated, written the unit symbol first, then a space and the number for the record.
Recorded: kg 85
